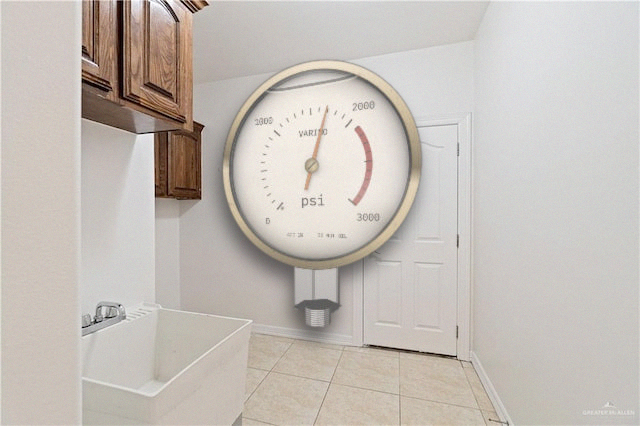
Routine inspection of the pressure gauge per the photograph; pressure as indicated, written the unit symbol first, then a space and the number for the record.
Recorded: psi 1700
